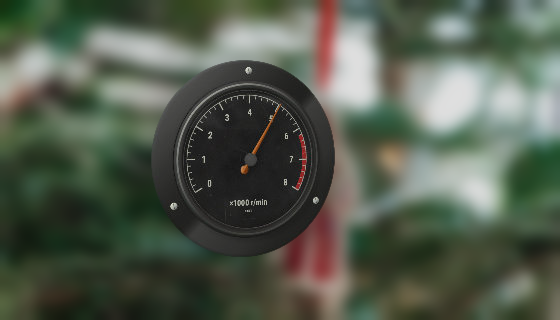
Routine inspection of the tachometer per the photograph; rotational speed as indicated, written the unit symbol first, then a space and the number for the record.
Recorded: rpm 5000
